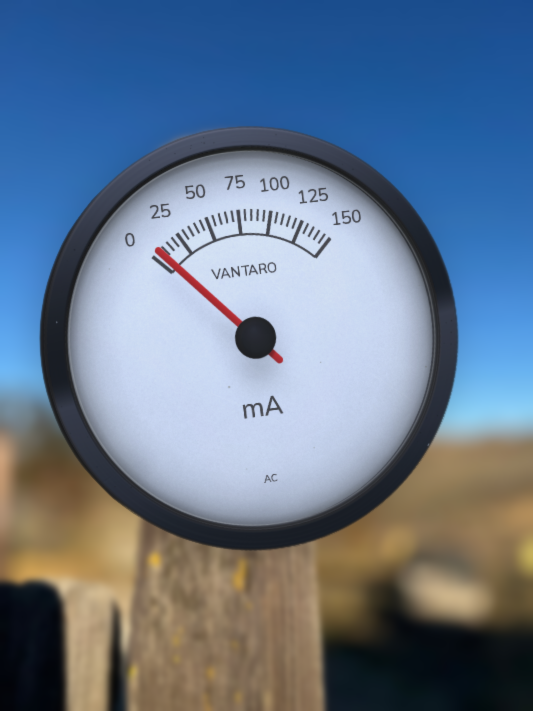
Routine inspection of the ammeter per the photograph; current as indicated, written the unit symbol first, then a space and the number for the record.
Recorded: mA 5
